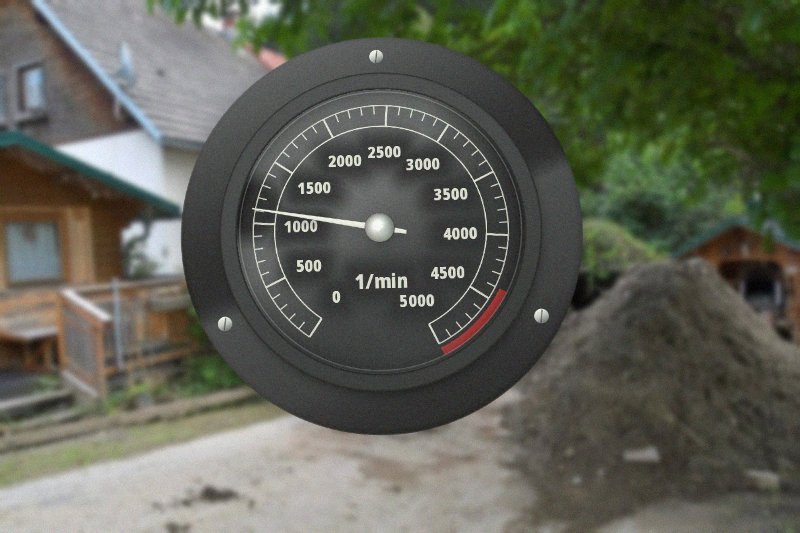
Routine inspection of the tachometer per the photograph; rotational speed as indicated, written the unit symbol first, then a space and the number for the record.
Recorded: rpm 1100
